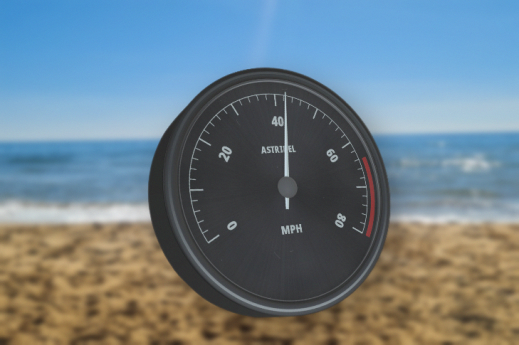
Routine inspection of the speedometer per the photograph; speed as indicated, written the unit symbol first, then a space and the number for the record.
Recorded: mph 42
